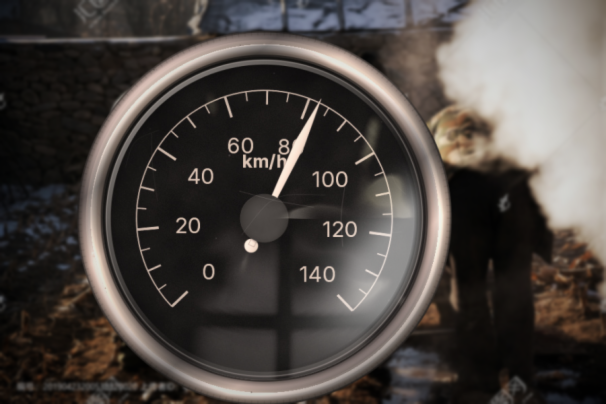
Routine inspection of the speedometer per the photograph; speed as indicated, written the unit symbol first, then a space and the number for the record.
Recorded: km/h 82.5
